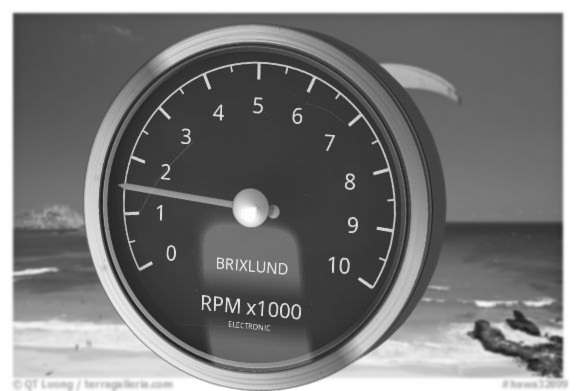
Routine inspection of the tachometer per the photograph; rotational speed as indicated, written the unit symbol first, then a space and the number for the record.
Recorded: rpm 1500
